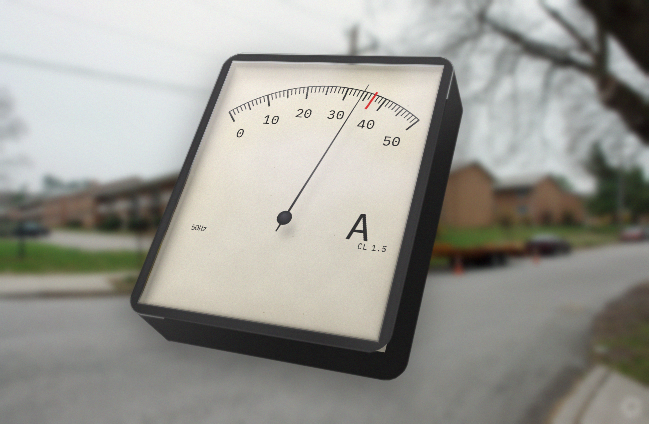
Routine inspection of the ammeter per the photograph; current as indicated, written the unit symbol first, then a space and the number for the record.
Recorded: A 35
